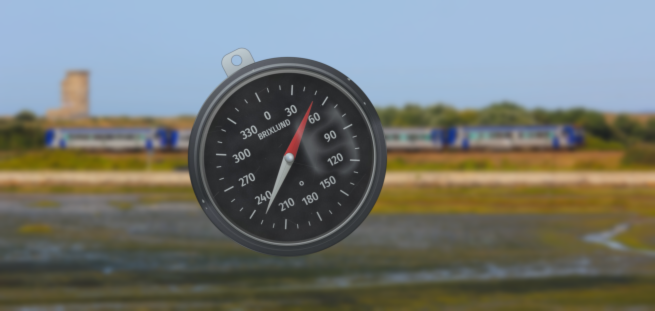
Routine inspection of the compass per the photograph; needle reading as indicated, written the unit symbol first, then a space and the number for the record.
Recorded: ° 50
